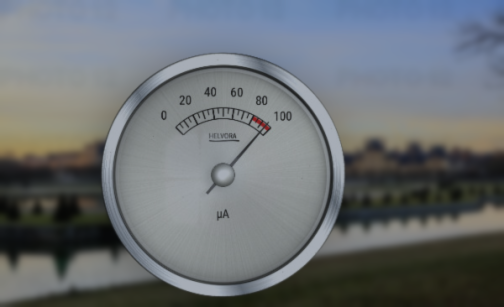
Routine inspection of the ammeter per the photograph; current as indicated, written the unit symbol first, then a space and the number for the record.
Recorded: µA 95
